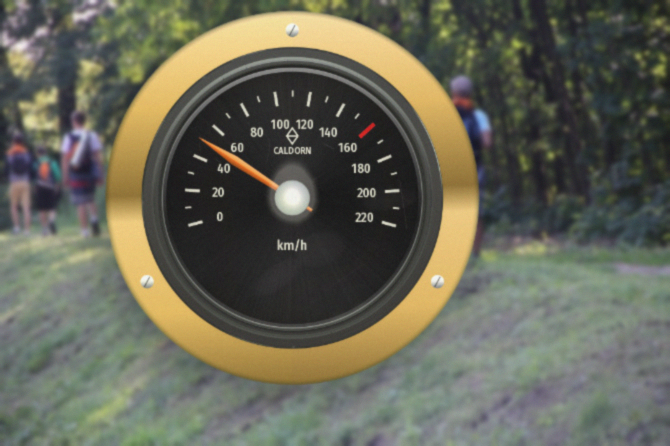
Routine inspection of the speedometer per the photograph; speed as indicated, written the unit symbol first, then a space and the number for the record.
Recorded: km/h 50
